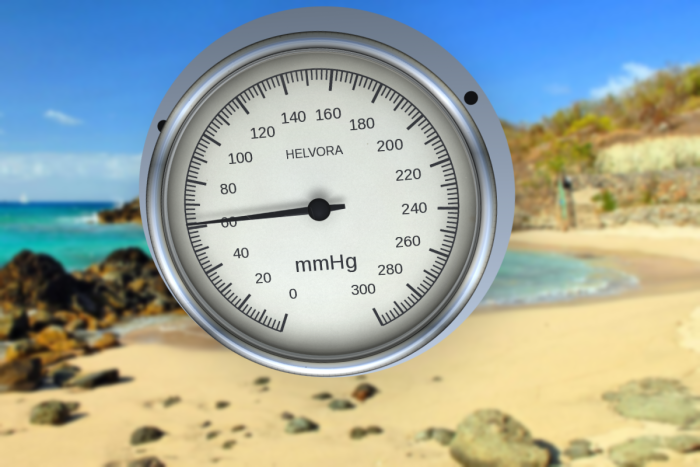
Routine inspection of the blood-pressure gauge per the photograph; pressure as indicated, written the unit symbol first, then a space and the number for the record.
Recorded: mmHg 62
